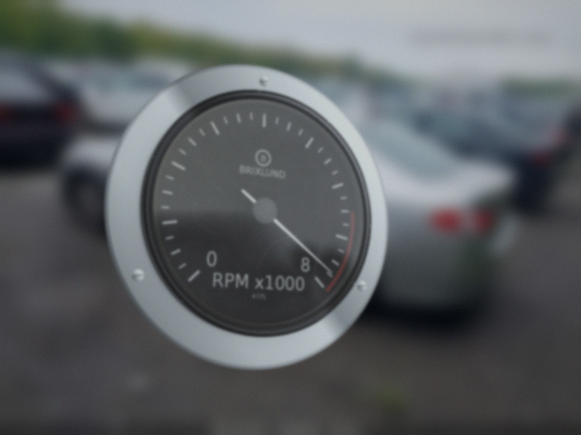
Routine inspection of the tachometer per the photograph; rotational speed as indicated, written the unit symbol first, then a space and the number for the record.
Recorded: rpm 7750
